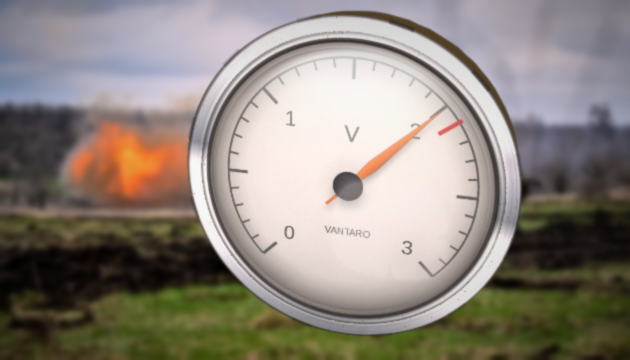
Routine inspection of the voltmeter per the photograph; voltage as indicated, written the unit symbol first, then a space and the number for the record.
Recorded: V 2
